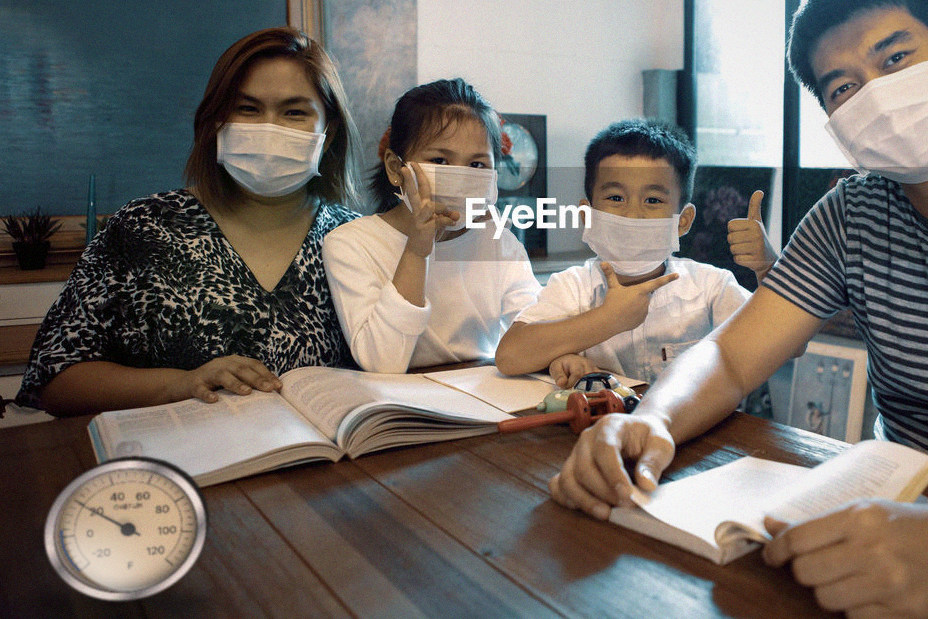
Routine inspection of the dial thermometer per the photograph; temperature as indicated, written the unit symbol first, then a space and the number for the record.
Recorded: °F 20
